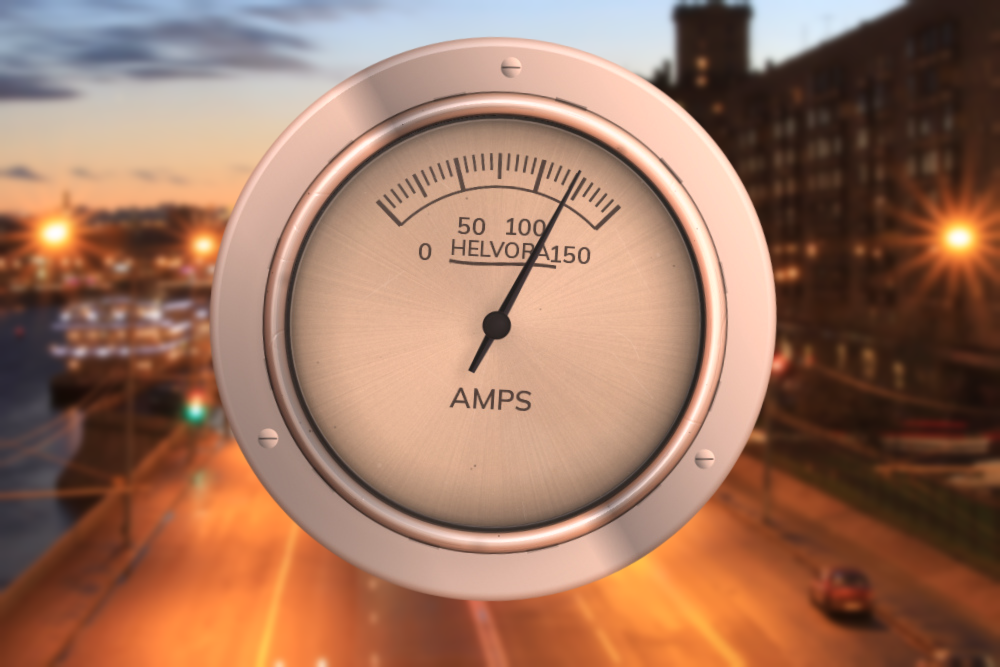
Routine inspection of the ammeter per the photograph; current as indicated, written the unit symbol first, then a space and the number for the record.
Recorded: A 120
